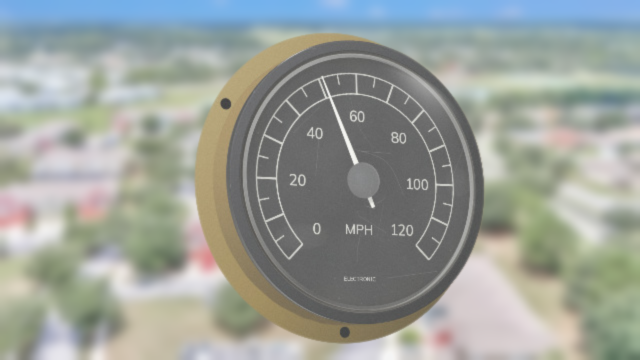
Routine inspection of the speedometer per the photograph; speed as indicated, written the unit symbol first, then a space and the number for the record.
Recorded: mph 50
